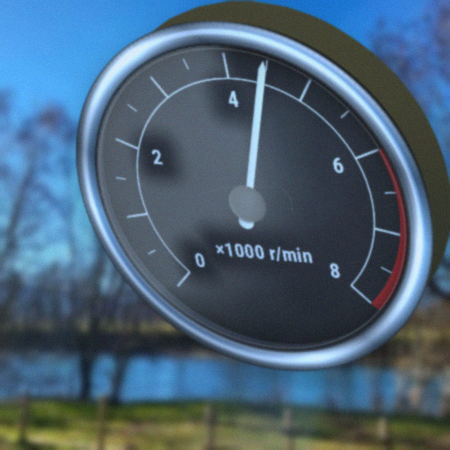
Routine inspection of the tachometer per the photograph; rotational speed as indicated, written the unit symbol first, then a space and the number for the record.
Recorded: rpm 4500
